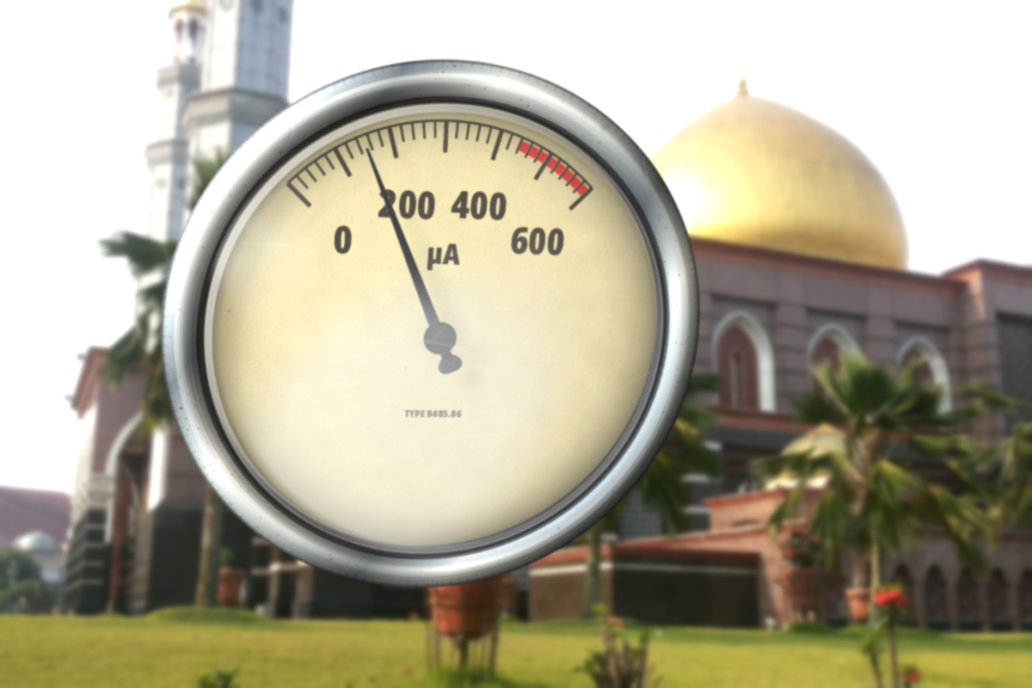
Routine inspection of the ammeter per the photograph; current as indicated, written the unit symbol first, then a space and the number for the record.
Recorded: µA 150
